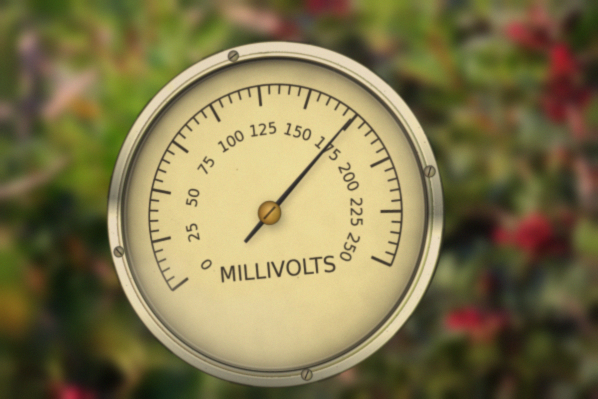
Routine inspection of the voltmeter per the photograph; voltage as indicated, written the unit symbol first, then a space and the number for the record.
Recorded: mV 175
